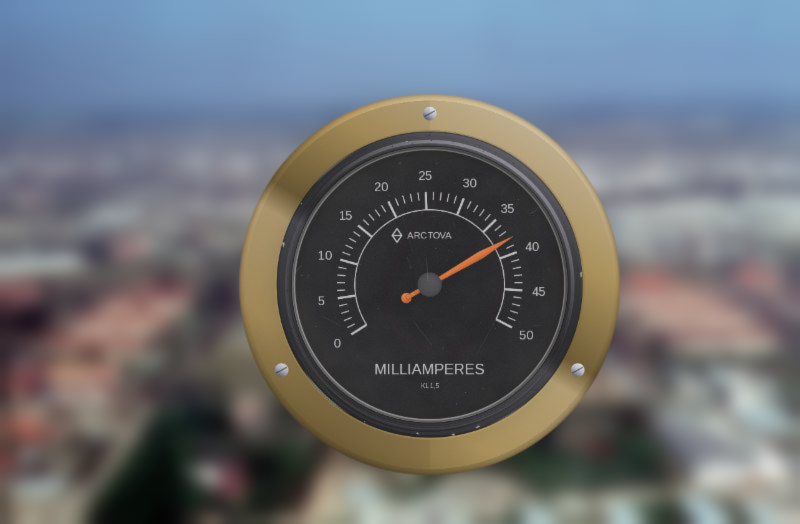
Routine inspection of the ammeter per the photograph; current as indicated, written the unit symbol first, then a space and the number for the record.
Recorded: mA 38
